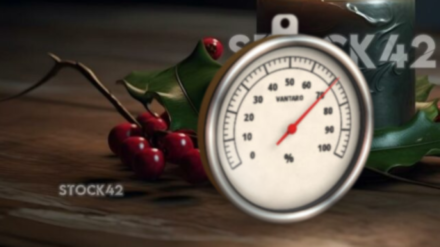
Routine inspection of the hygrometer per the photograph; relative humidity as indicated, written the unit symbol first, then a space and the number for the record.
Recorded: % 70
